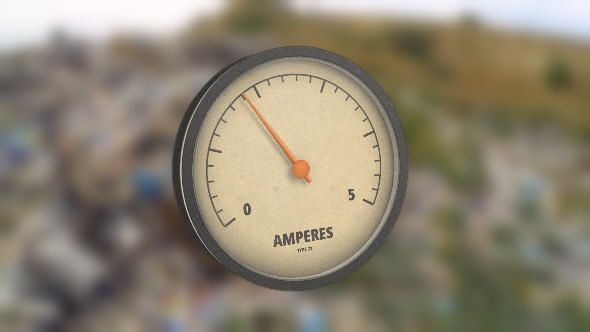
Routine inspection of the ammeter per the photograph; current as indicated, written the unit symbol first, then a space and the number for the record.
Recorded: A 1.8
